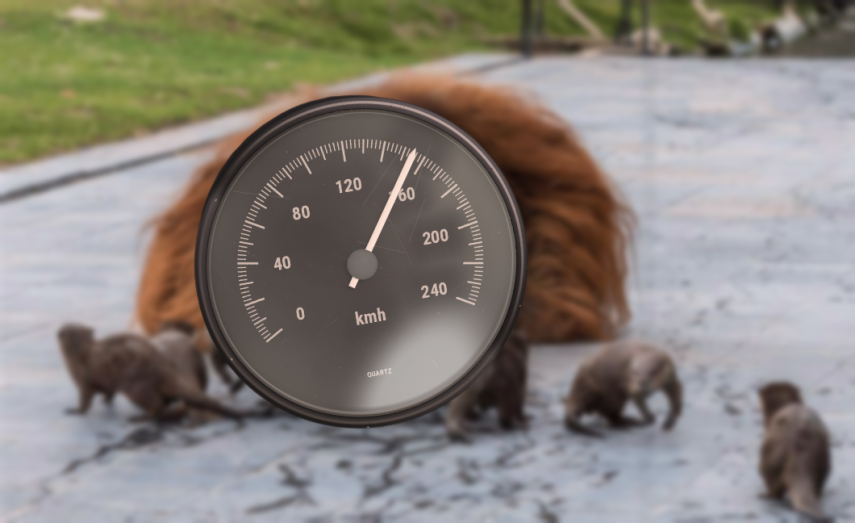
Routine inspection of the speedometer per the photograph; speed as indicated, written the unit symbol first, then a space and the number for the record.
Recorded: km/h 154
